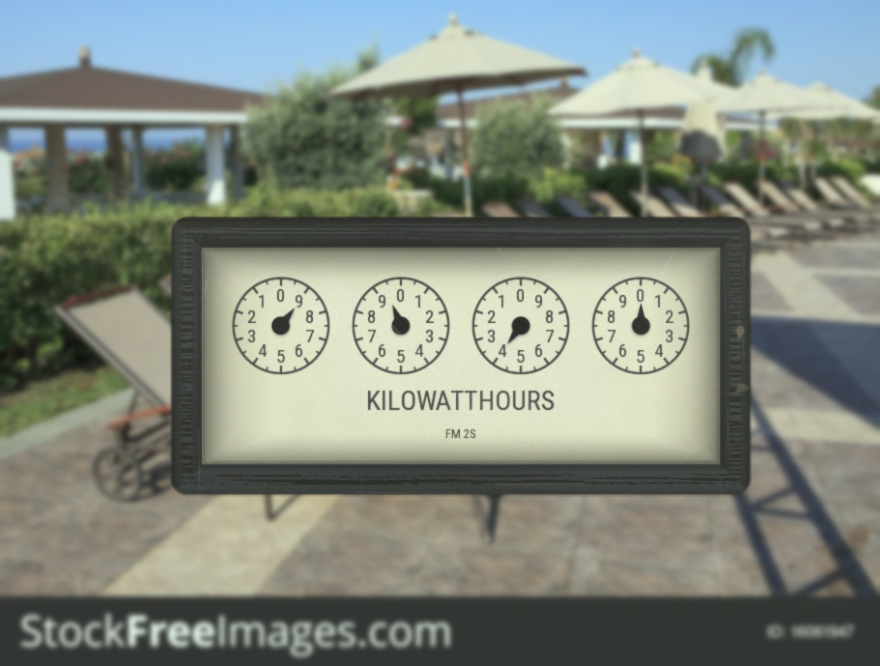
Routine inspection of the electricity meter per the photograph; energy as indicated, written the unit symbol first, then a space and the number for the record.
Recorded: kWh 8940
